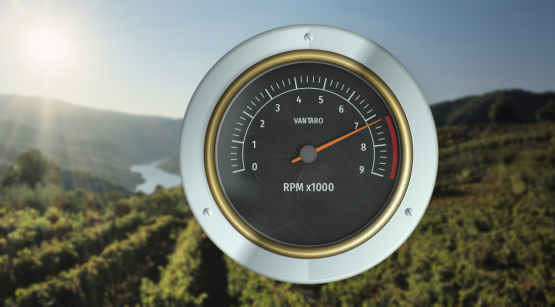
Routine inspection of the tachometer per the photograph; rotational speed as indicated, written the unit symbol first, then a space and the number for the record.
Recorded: rpm 7200
